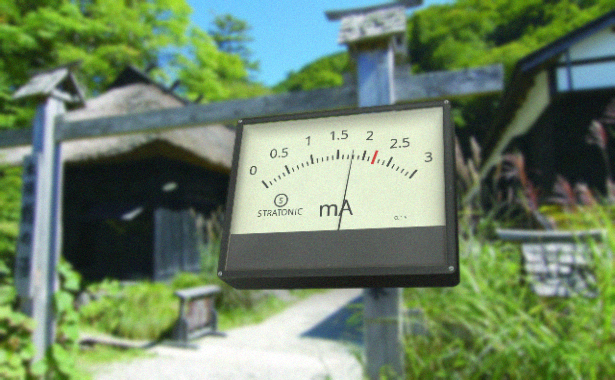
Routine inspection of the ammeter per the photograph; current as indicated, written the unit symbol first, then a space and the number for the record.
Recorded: mA 1.8
